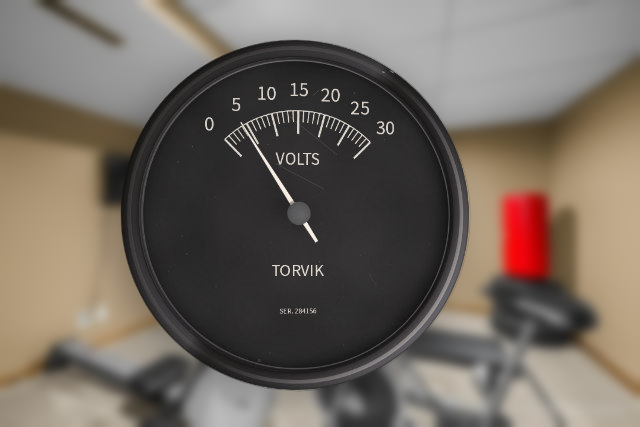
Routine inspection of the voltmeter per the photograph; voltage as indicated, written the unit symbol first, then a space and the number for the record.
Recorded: V 4
